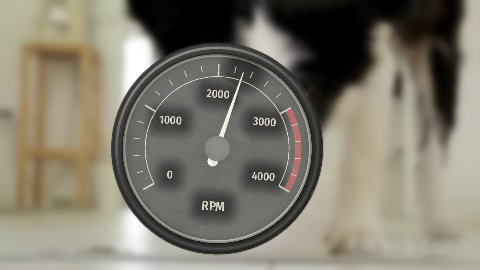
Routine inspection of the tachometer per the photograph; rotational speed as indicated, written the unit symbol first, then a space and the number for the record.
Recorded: rpm 2300
